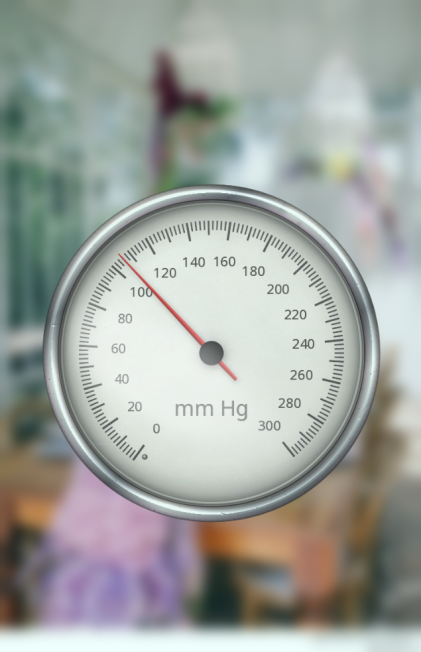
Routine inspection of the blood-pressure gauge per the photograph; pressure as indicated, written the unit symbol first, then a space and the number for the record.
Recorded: mmHg 106
